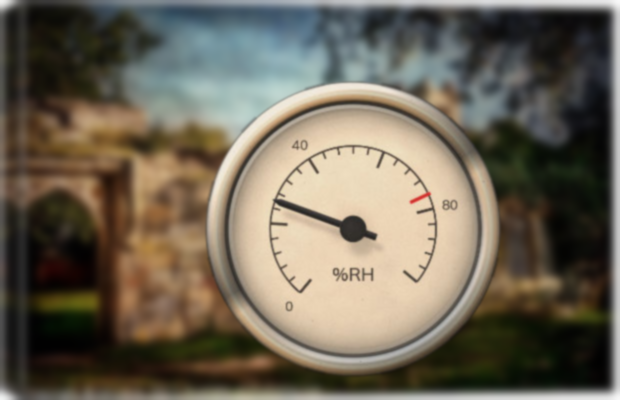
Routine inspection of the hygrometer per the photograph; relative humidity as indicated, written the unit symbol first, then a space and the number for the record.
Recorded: % 26
